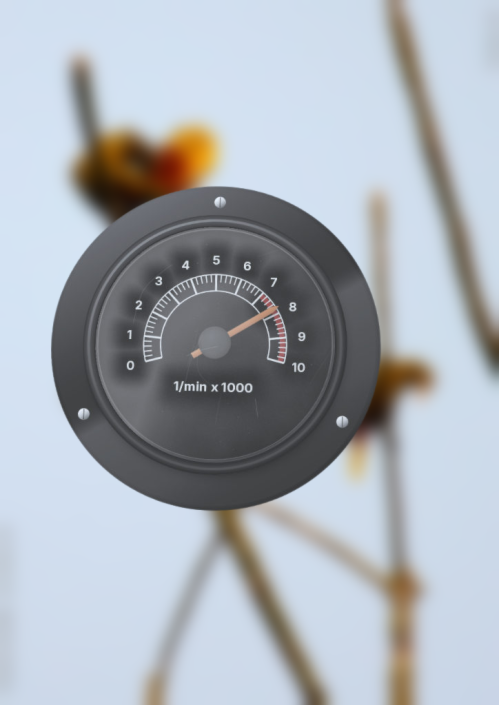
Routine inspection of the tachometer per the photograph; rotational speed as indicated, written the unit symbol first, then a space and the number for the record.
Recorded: rpm 7800
